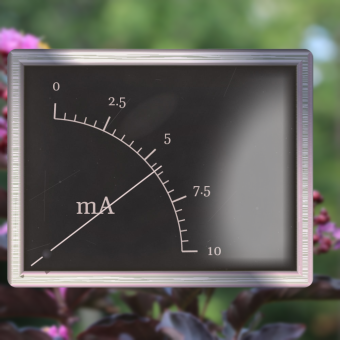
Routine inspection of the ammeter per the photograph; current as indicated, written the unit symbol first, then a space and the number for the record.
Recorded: mA 5.75
